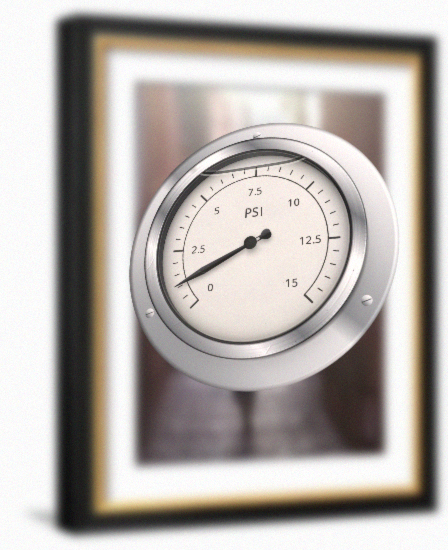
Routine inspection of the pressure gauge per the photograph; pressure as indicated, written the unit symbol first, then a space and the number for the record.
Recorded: psi 1
